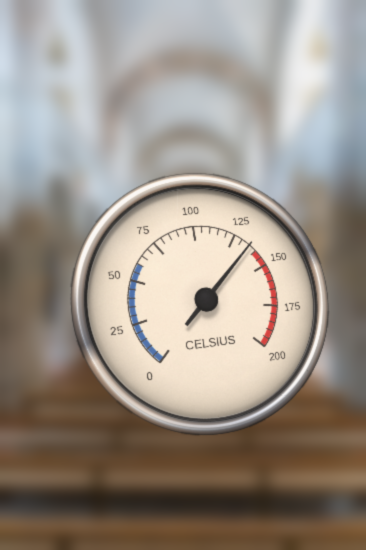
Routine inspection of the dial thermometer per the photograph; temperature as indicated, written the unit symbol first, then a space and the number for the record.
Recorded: °C 135
